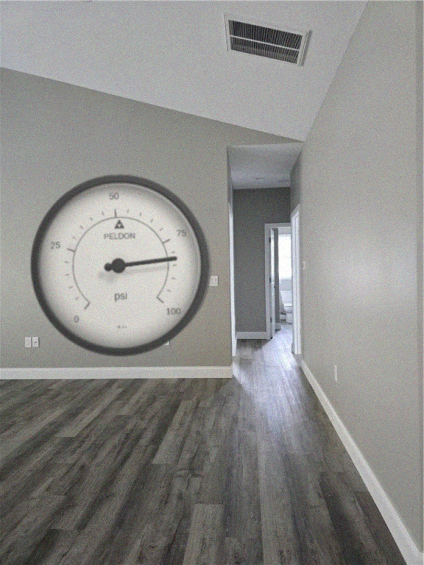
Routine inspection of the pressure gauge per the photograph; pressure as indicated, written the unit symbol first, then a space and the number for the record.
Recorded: psi 82.5
